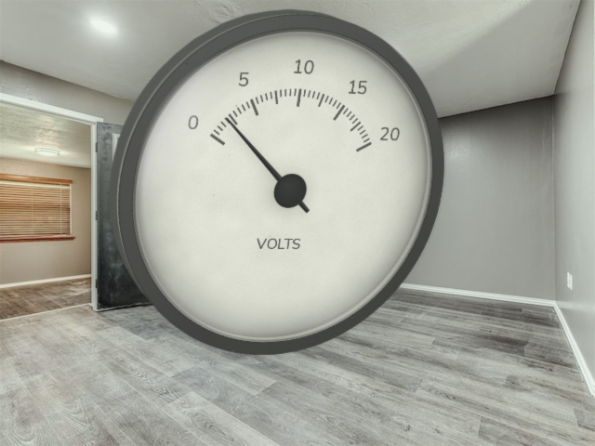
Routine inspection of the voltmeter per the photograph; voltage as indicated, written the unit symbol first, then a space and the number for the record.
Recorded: V 2
